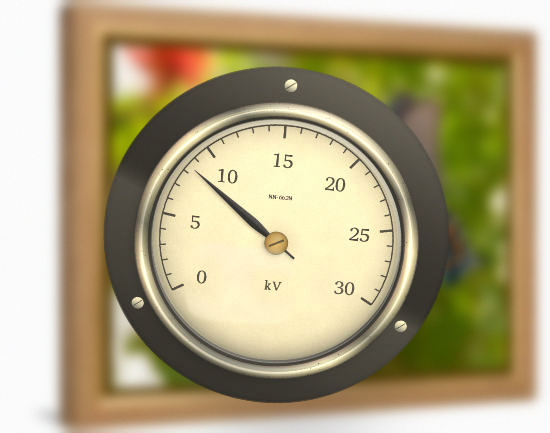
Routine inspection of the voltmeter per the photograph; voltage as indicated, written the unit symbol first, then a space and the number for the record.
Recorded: kV 8.5
